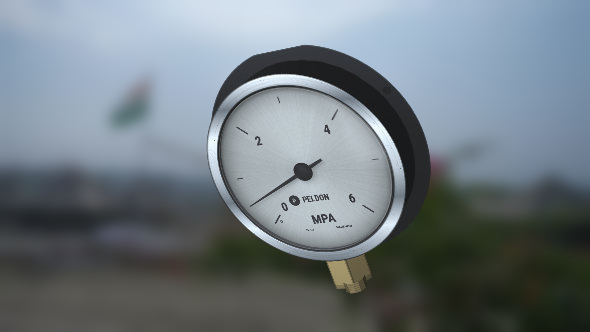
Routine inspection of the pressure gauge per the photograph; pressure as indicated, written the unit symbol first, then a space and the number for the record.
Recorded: MPa 0.5
